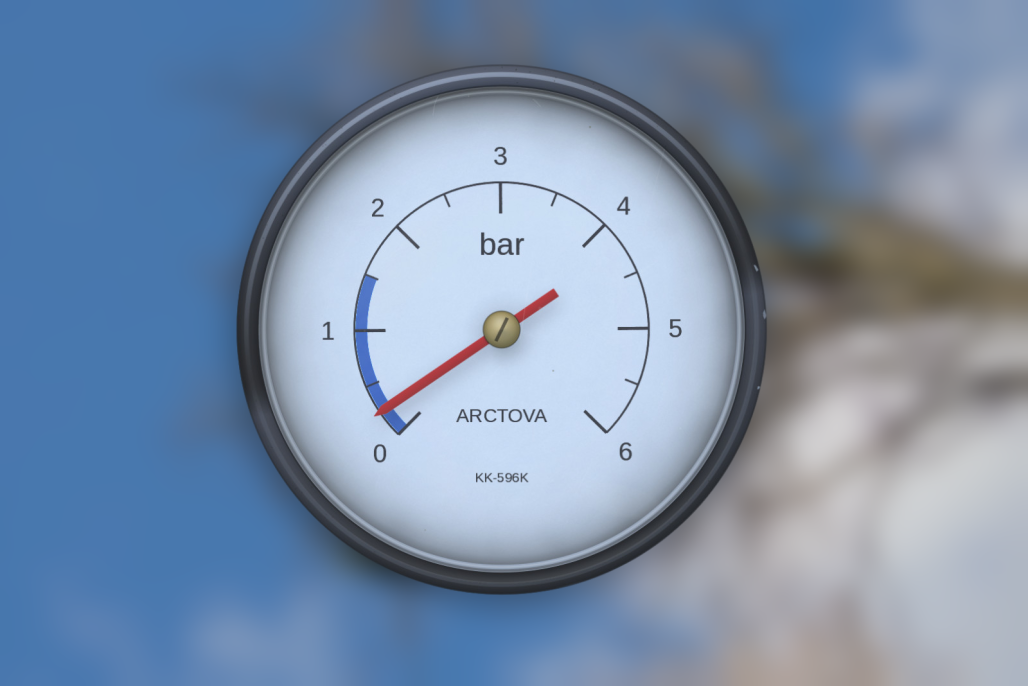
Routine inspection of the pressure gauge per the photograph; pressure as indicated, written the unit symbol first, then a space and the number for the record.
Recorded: bar 0.25
